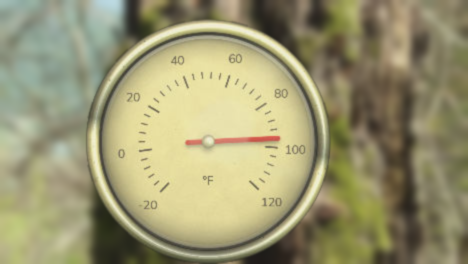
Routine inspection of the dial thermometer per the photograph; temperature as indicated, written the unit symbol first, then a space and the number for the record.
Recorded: °F 96
